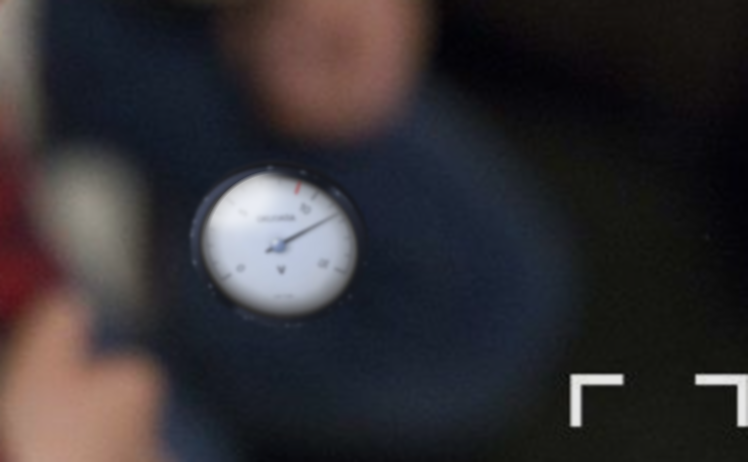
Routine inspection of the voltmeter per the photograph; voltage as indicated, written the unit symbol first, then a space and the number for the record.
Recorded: V 11.5
